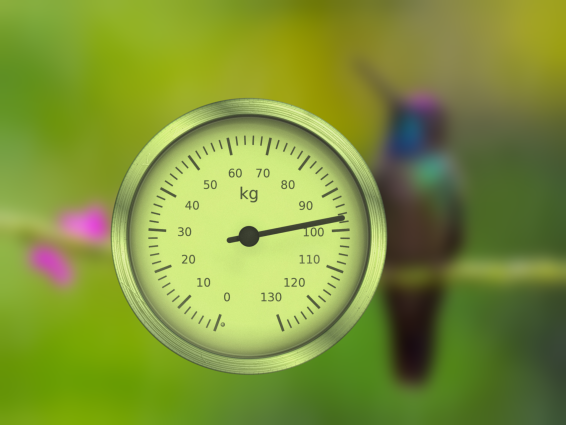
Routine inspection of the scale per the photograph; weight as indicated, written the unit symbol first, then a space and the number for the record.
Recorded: kg 97
